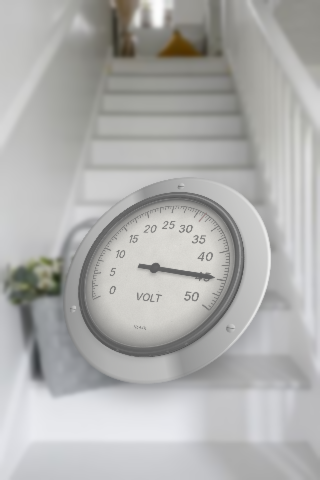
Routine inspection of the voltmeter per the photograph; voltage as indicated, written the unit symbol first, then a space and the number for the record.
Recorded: V 45
